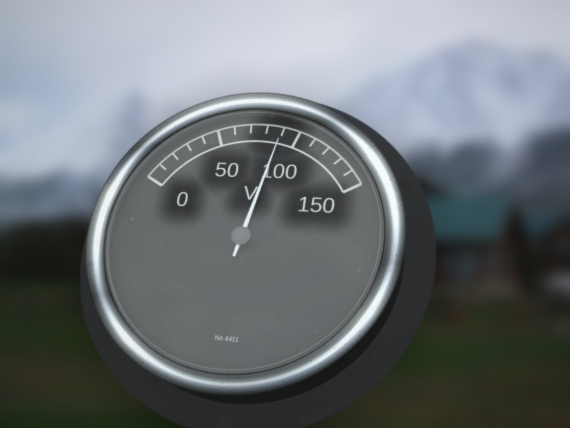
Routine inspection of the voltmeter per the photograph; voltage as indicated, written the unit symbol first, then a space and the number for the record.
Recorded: V 90
